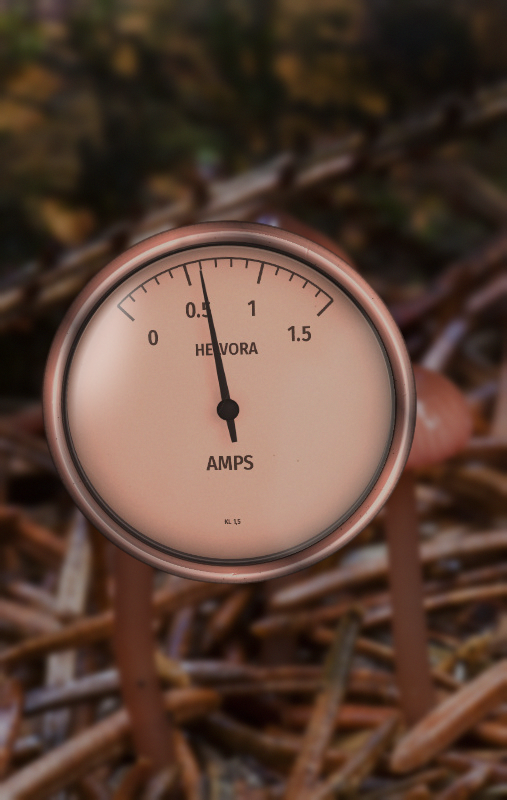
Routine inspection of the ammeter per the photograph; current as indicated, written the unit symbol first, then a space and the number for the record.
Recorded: A 0.6
